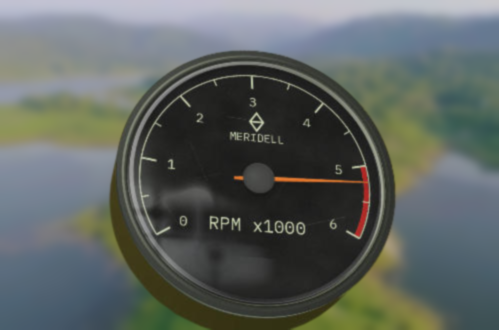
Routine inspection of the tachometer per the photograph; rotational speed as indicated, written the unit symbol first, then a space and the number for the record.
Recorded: rpm 5250
